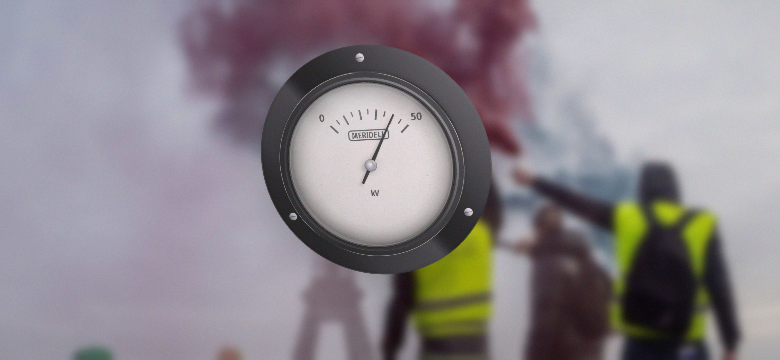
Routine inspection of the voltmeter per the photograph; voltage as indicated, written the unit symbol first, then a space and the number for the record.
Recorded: kV 40
